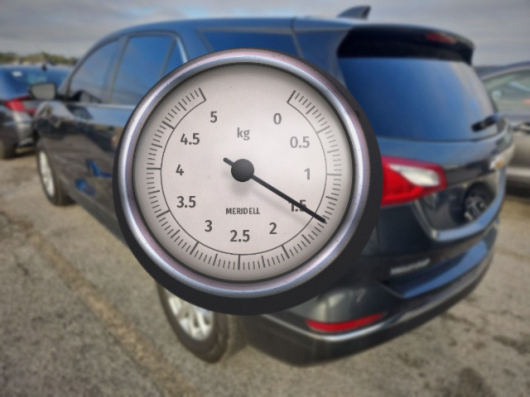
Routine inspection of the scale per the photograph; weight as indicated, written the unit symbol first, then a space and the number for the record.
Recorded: kg 1.5
